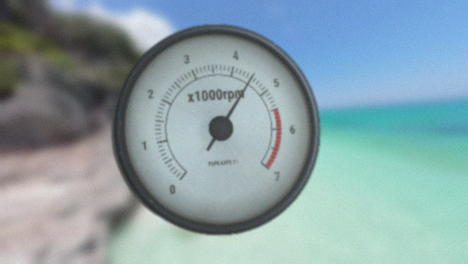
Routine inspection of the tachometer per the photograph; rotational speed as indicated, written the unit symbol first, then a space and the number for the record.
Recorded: rpm 4500
